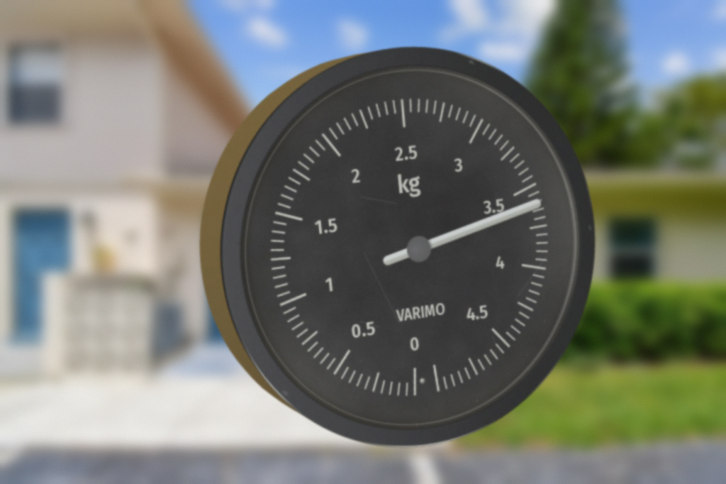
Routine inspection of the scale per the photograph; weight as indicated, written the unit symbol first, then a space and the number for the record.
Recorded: kg 3.6
